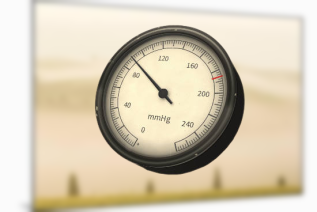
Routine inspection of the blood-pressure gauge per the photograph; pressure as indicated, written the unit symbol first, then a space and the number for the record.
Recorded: mmHg 90
